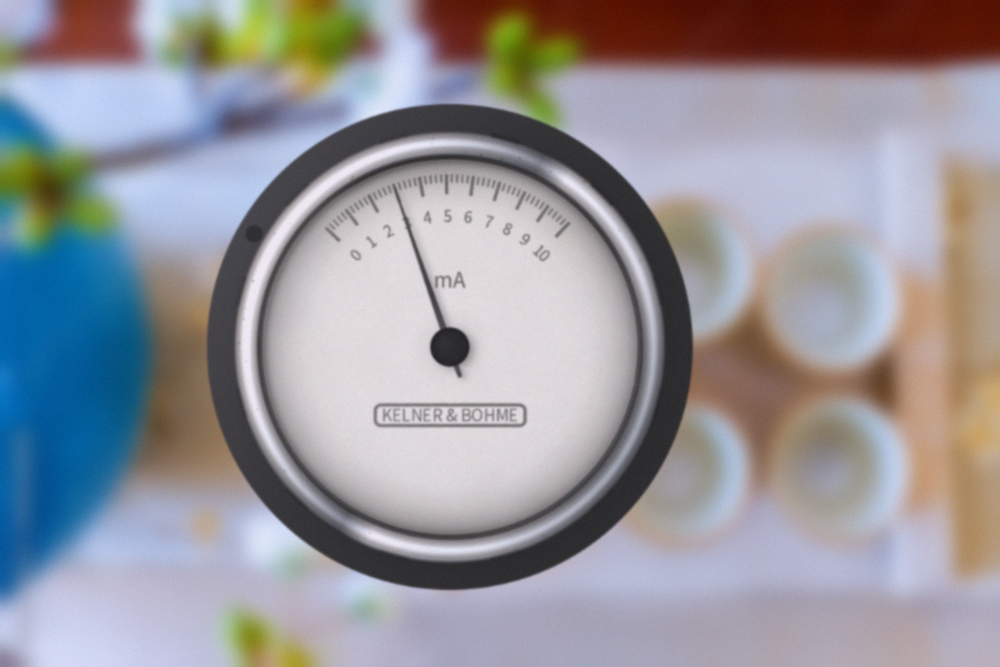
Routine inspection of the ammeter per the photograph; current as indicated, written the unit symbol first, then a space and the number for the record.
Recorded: mA 3
